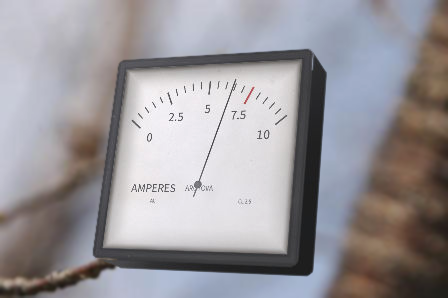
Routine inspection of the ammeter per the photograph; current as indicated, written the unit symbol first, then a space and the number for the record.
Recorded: A 6.5
